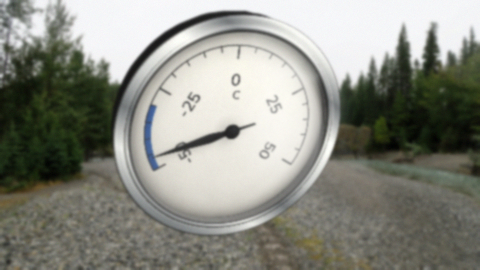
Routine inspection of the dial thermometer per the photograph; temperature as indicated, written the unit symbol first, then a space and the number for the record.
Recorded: °C -45
